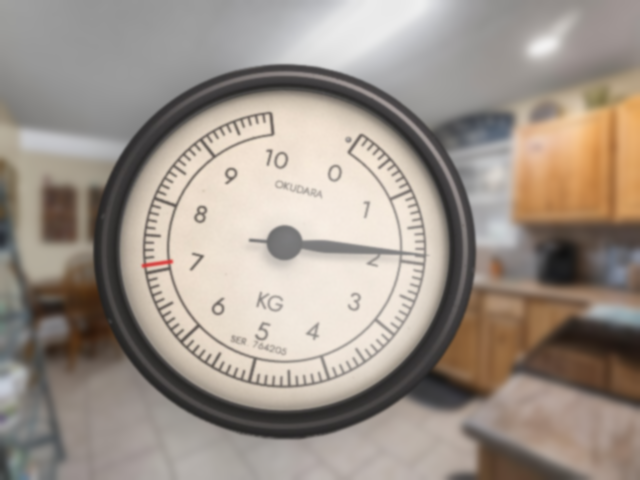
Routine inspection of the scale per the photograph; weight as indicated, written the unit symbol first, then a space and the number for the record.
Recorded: kg 1.9
